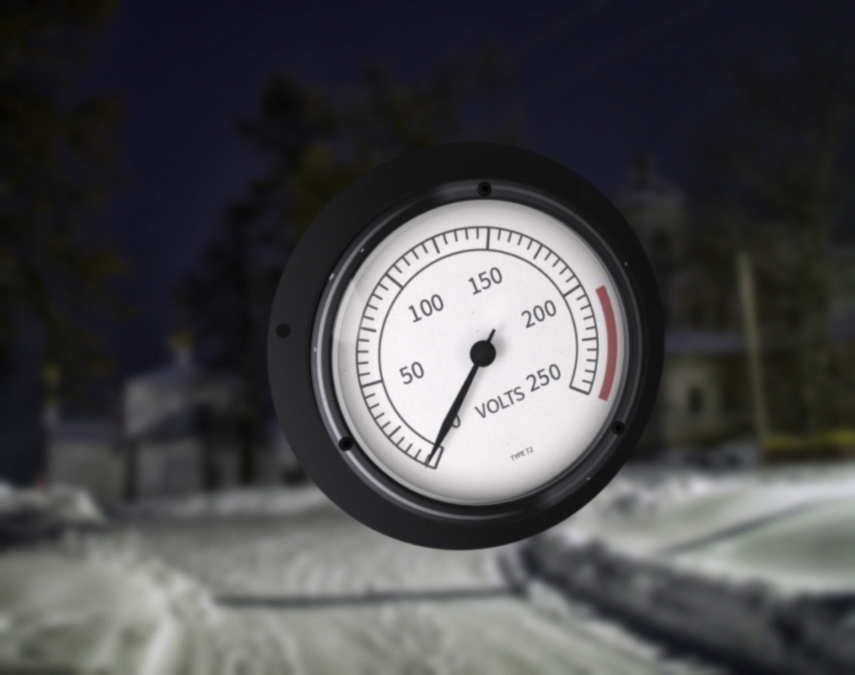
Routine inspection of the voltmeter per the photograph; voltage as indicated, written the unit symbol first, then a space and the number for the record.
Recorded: V 5
